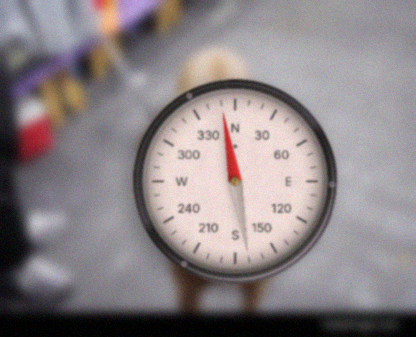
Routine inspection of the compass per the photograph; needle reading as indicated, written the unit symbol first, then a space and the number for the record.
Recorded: ° 350
